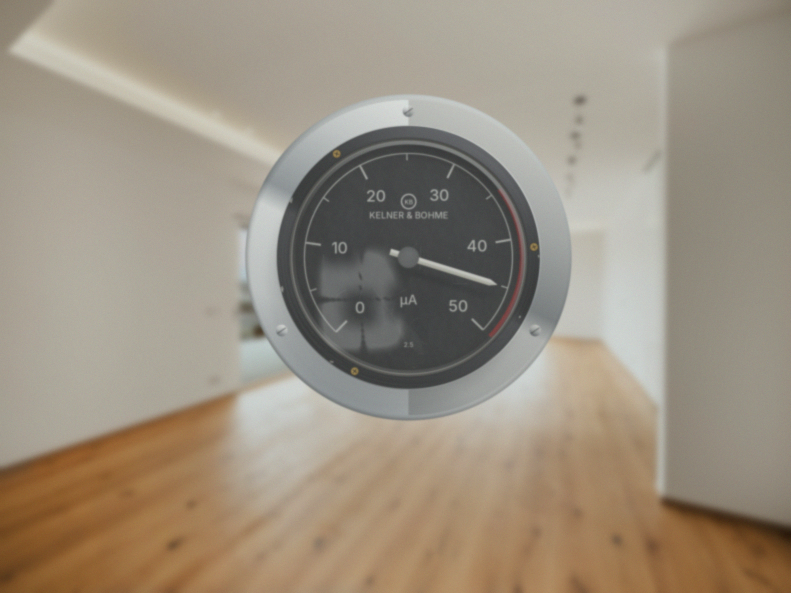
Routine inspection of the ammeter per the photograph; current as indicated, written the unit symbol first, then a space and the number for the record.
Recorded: µA 45
